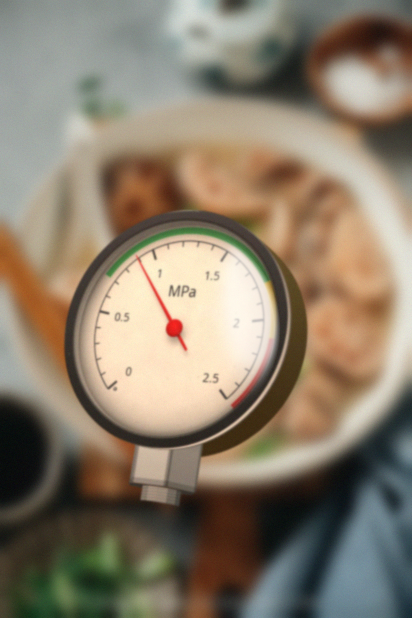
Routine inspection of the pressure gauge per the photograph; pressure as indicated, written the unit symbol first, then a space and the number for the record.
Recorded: MPa 0.9
